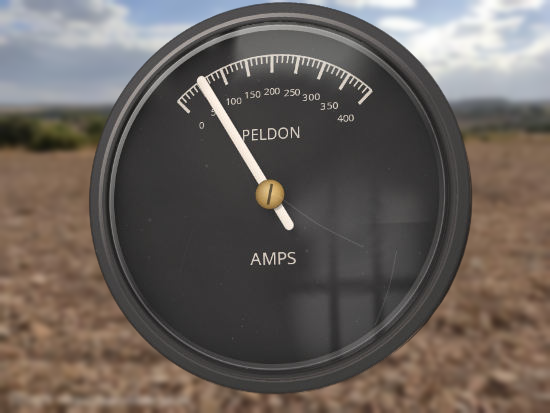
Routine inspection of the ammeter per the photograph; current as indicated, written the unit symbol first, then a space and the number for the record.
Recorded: A 60
